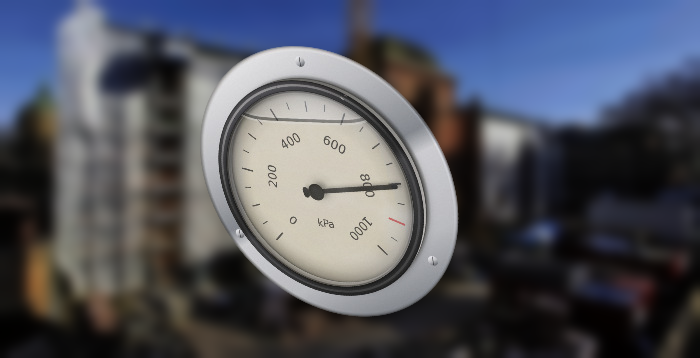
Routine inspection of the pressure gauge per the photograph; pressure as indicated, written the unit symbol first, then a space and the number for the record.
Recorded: kPa 800
